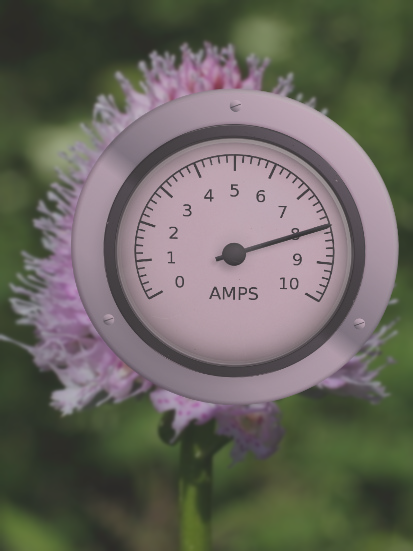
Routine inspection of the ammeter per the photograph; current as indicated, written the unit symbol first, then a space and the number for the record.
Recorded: A 8
